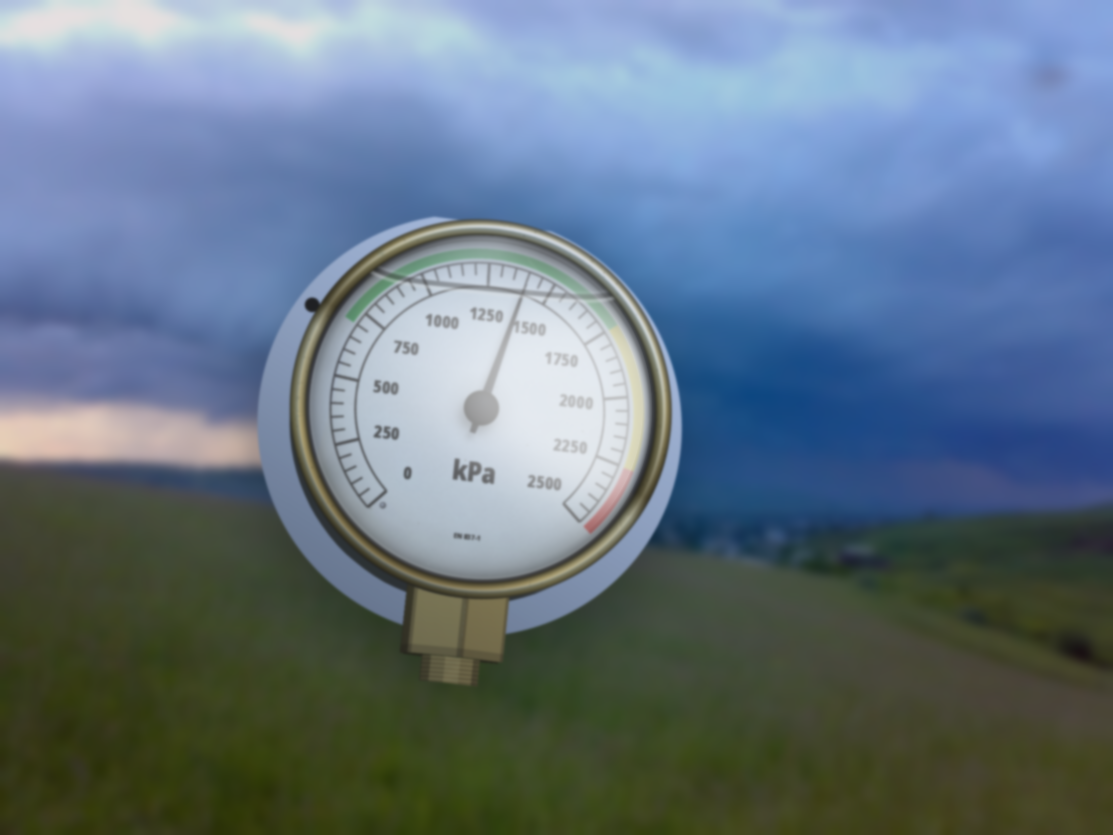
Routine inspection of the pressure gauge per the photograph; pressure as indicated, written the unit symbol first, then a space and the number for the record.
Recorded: kPa 1400
